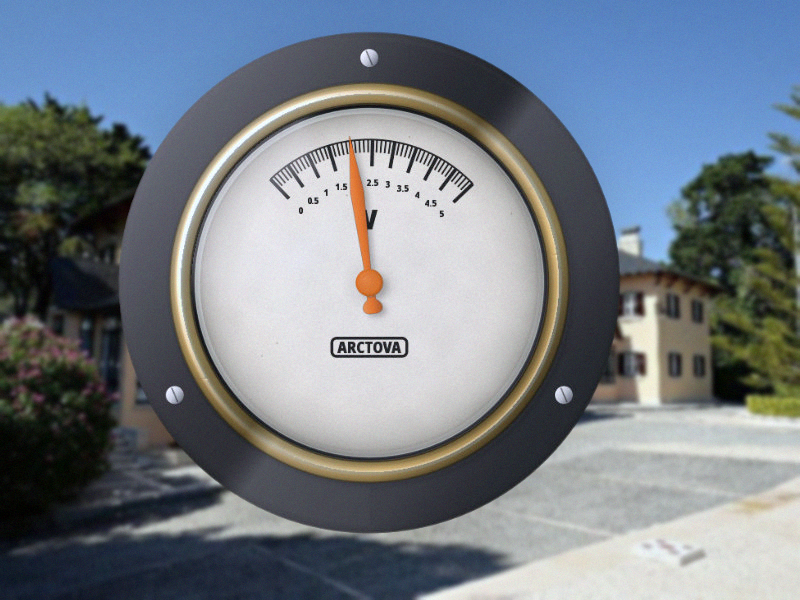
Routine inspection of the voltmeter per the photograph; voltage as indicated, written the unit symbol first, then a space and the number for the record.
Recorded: V 2
